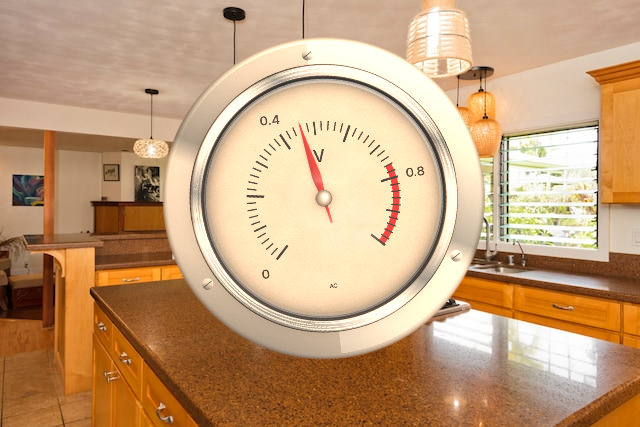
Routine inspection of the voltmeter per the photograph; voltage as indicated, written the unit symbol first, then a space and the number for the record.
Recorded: V 0.46
